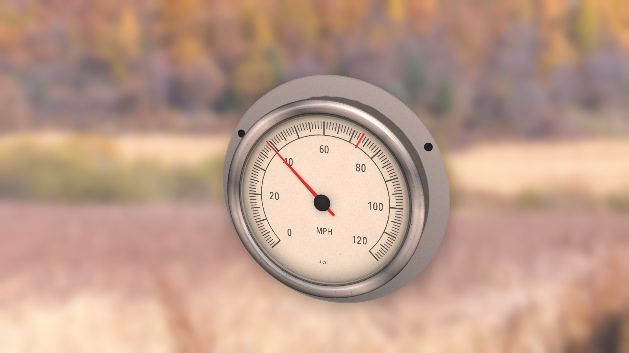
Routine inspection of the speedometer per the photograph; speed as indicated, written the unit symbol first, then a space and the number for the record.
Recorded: mph 40
